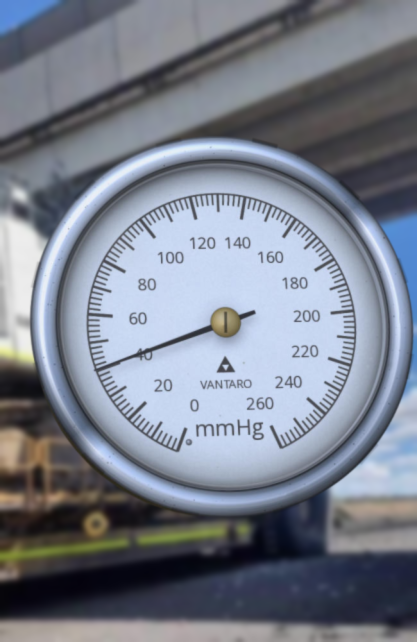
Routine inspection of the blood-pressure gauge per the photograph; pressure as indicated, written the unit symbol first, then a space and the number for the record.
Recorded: mmHg 40
